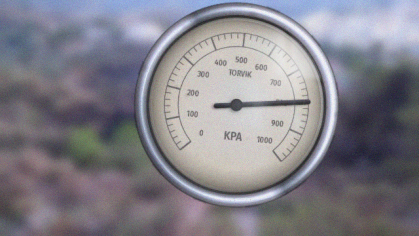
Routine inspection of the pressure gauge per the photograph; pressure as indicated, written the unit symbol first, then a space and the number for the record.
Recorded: kPa 800
